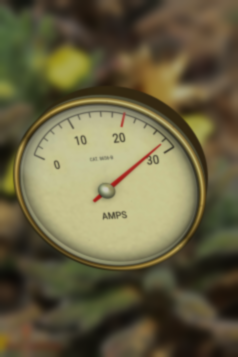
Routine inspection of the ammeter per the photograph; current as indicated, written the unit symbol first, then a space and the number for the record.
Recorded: A 28
